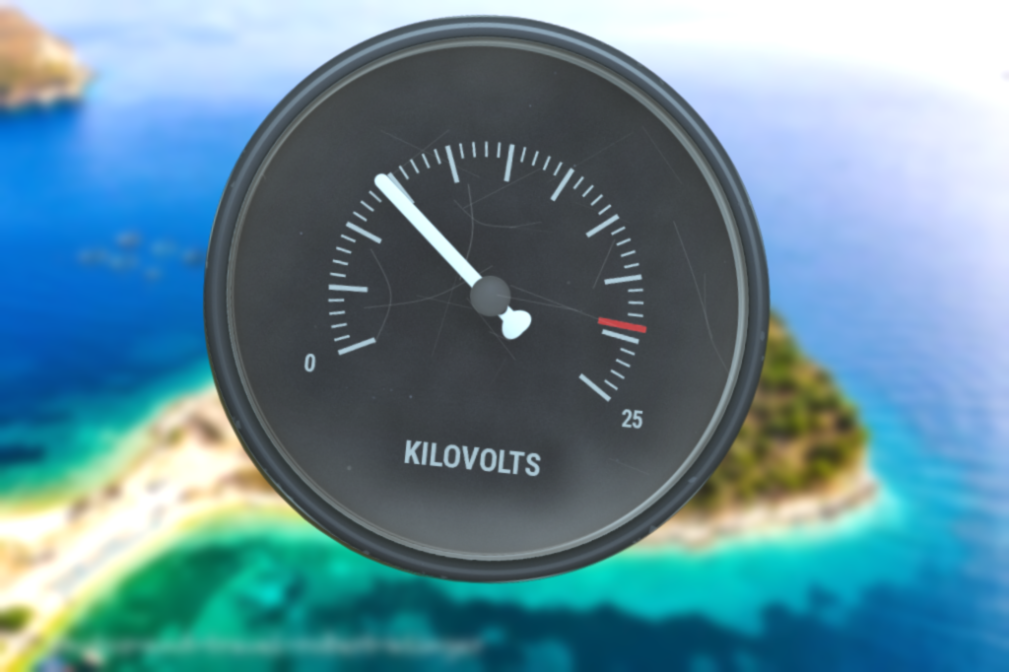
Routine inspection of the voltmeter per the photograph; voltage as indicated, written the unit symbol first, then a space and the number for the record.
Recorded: kV 7
